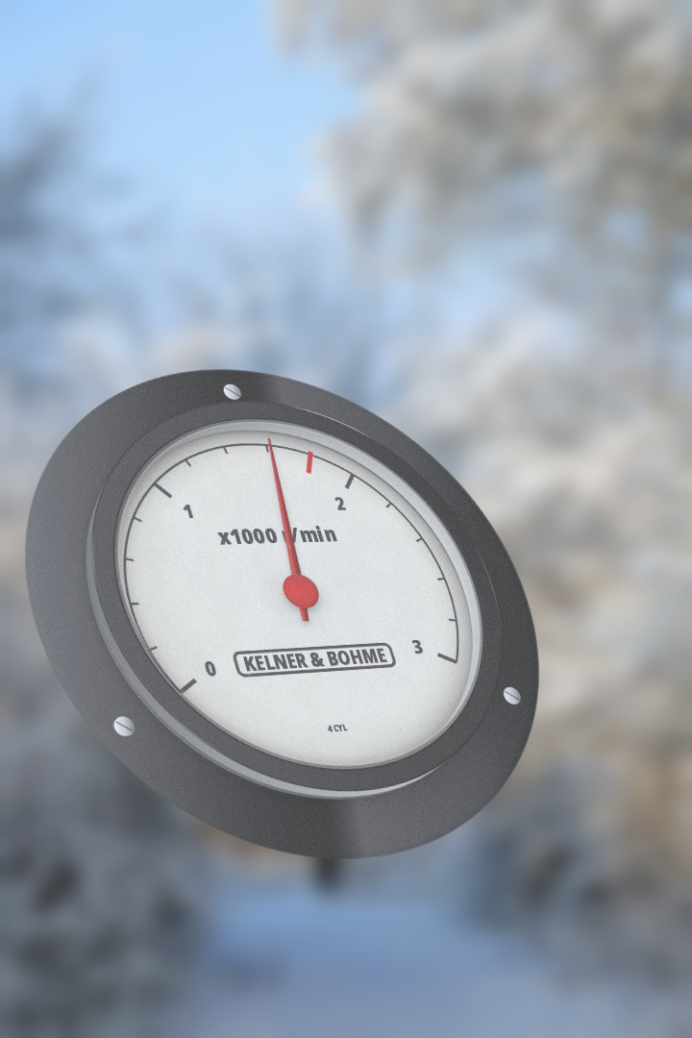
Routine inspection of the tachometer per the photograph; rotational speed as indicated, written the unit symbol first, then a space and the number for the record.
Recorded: rpm 1600
